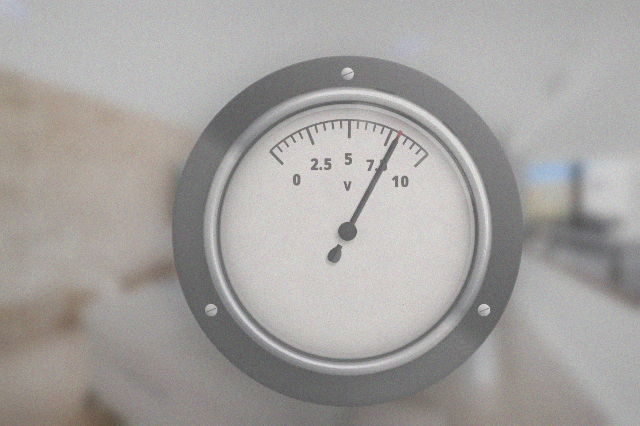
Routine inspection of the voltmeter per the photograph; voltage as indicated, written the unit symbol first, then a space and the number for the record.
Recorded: V 8
